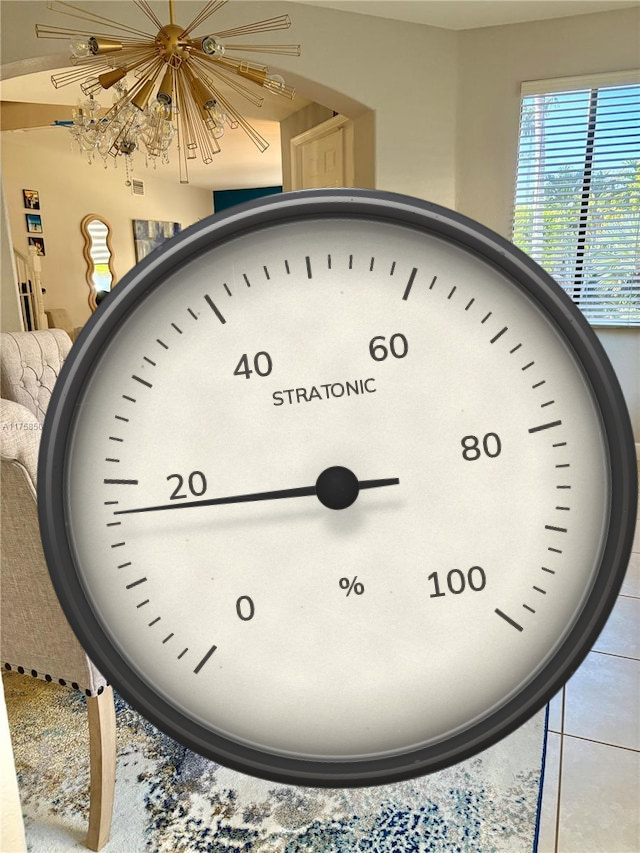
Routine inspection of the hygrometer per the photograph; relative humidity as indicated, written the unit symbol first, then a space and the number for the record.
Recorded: % 17
